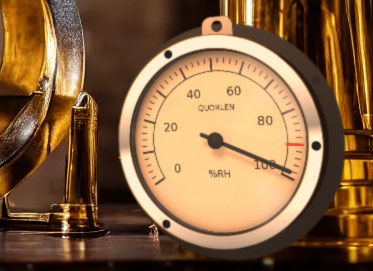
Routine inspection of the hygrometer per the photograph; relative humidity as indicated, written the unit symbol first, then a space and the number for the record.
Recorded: % 98
